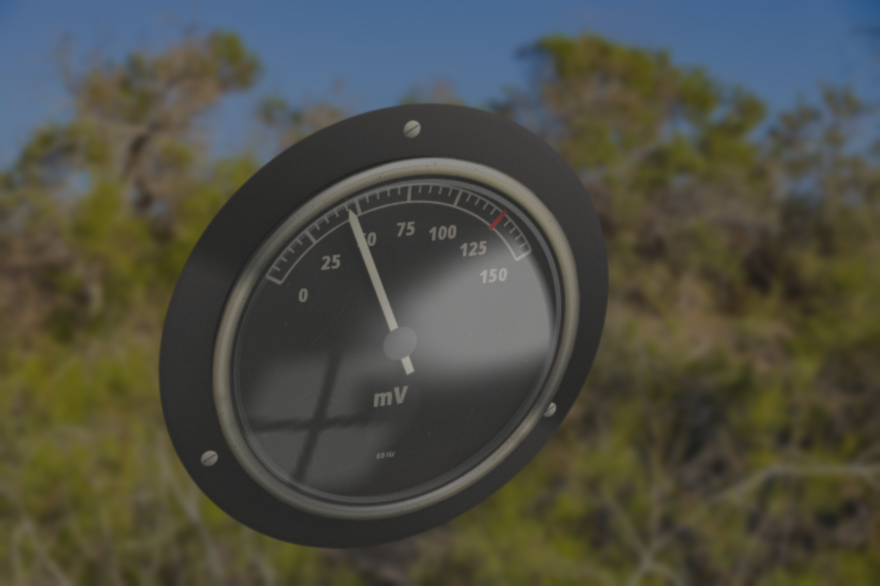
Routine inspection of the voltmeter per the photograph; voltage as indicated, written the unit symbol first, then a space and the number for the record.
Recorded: mV 45
